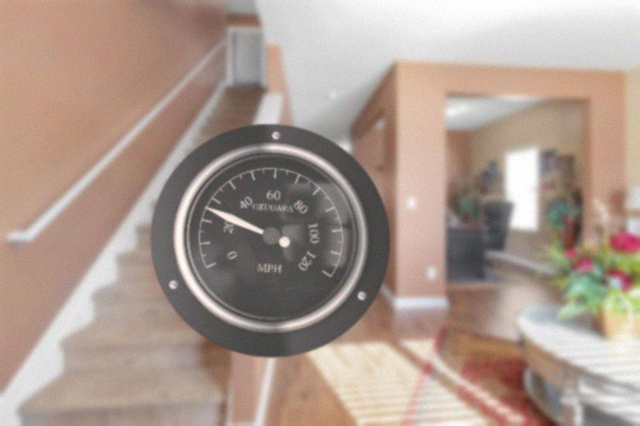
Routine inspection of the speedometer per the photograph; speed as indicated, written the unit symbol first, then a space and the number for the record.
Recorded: mph 25
